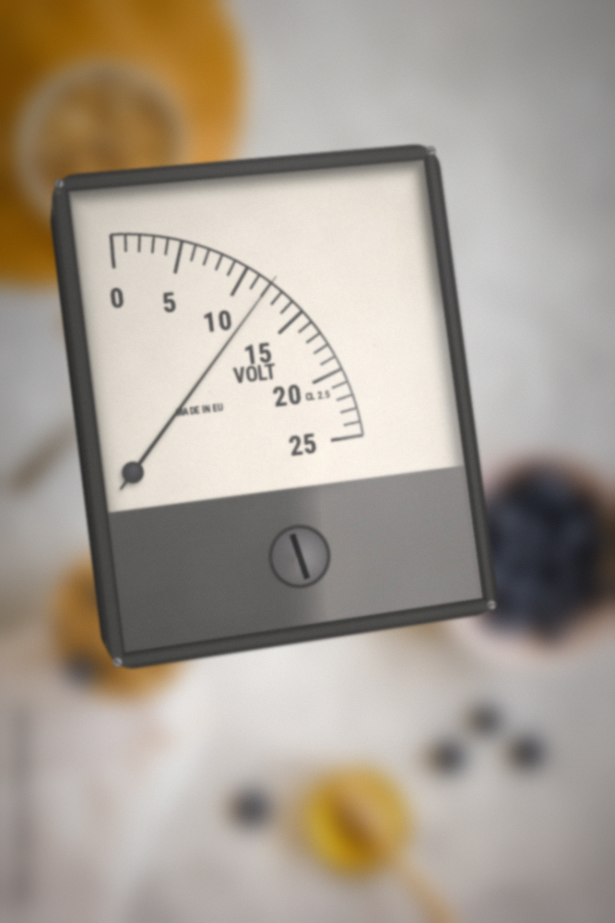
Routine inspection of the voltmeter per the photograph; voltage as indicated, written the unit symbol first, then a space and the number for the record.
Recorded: V 12
